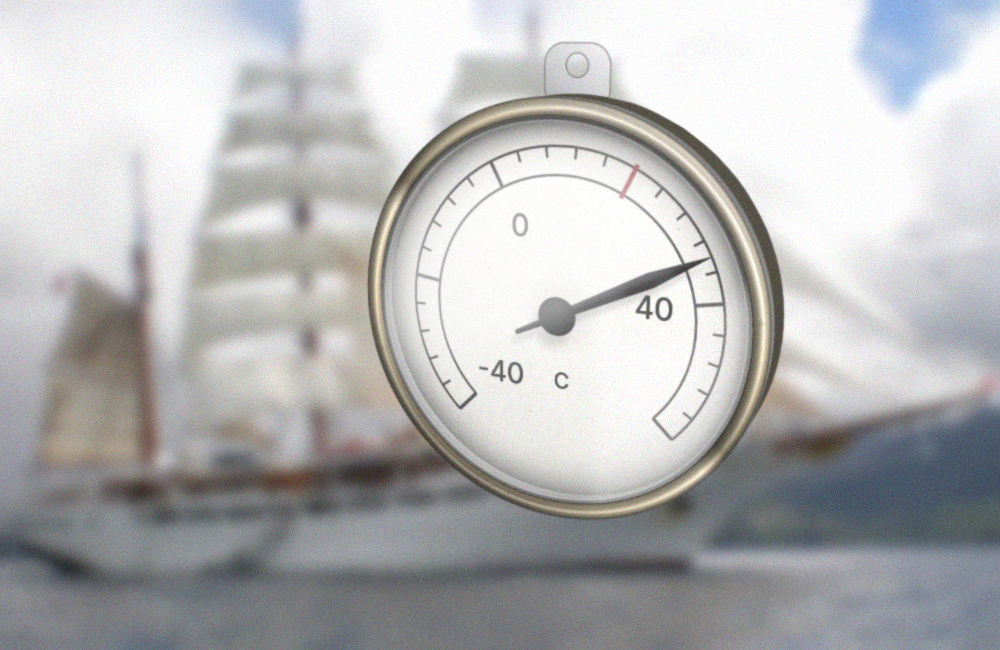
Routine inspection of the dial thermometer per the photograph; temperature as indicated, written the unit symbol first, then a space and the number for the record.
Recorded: °C 34
